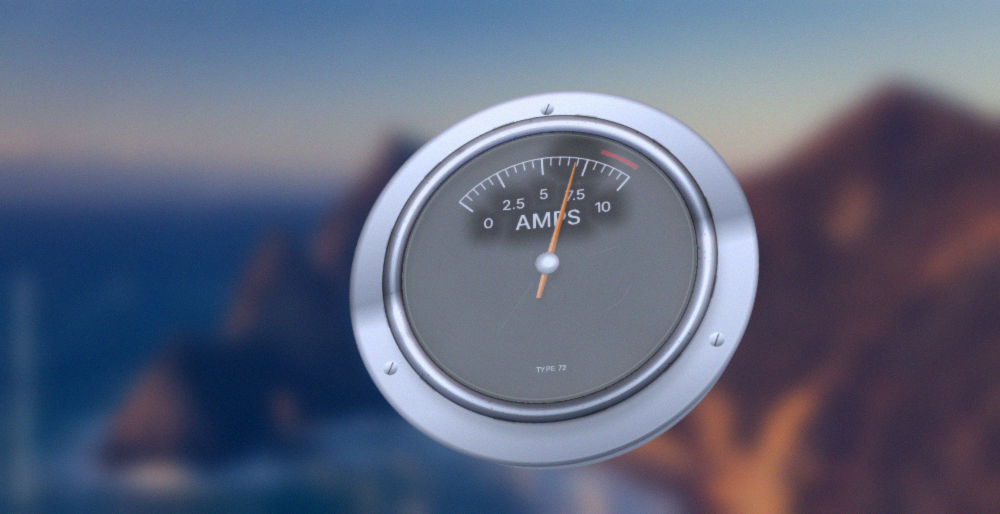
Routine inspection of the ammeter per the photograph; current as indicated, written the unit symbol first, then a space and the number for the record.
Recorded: A 7
